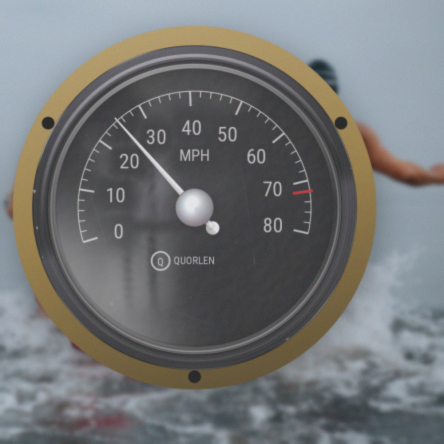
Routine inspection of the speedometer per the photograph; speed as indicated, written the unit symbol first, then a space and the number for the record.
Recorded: mph 25
